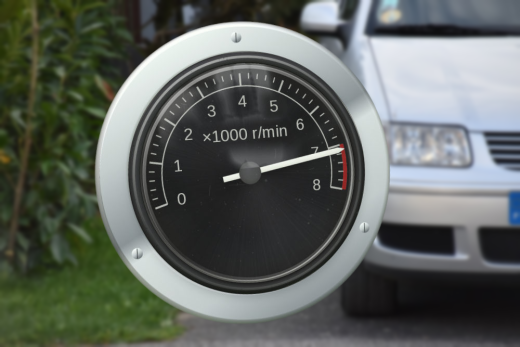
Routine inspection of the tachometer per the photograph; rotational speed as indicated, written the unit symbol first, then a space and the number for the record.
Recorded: rpm 7100
